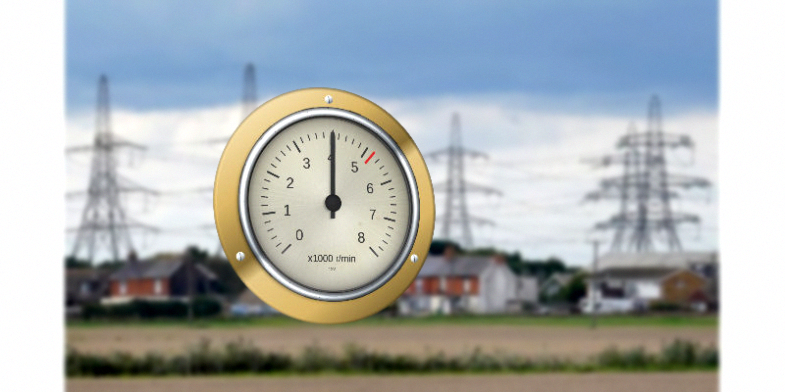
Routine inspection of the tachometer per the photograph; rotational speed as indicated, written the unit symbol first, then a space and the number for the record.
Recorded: rpm 4000
